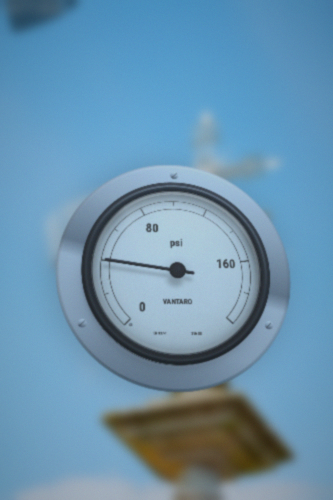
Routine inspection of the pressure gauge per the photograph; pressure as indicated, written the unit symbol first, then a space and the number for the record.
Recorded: psi 40
